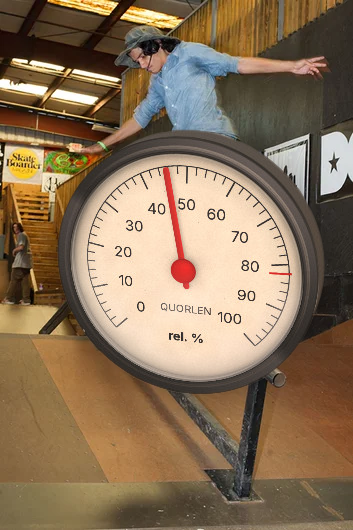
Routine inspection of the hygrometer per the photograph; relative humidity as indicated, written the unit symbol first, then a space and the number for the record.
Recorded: % 46
